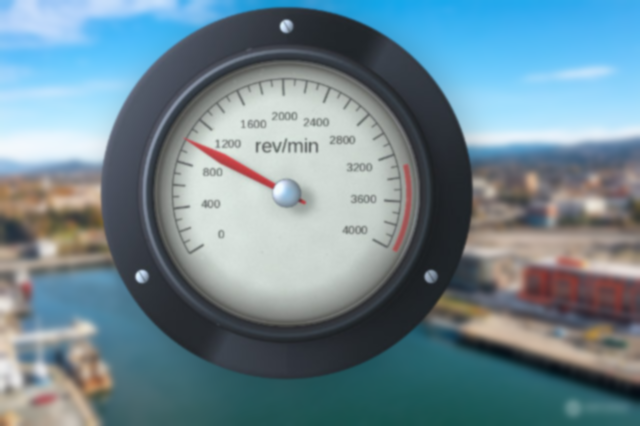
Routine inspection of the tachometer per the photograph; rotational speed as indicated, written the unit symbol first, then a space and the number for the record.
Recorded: rpm 1000
